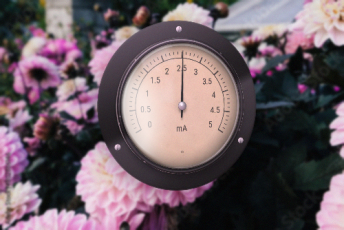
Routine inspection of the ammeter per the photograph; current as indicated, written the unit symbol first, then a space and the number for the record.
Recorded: mA 2.5
